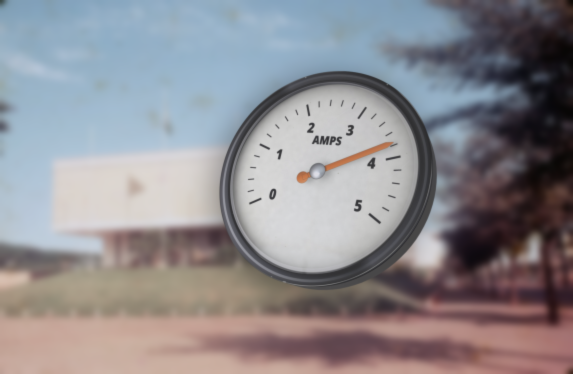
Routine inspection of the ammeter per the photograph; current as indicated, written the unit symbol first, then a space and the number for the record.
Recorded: A 3.8
